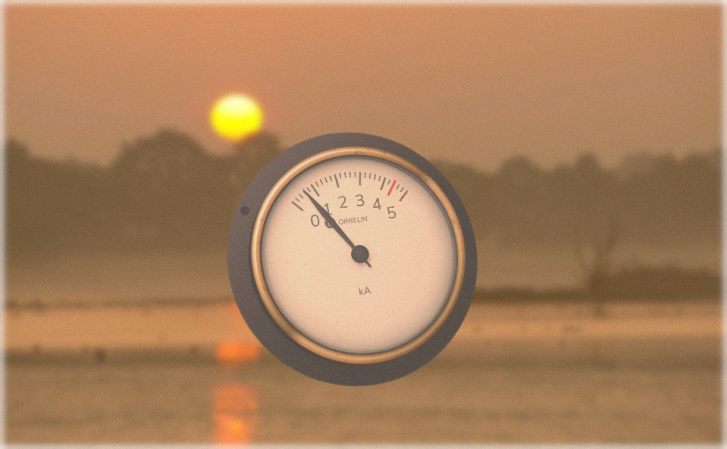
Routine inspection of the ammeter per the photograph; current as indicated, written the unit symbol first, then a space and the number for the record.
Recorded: kA 0.6
